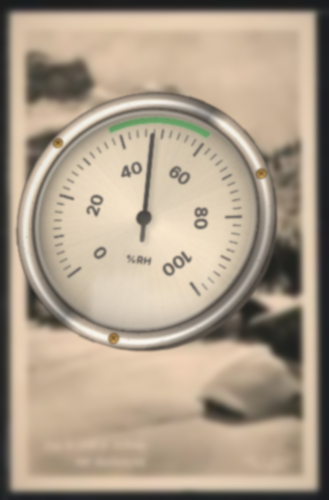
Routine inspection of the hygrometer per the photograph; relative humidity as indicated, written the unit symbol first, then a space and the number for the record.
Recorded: % 48
